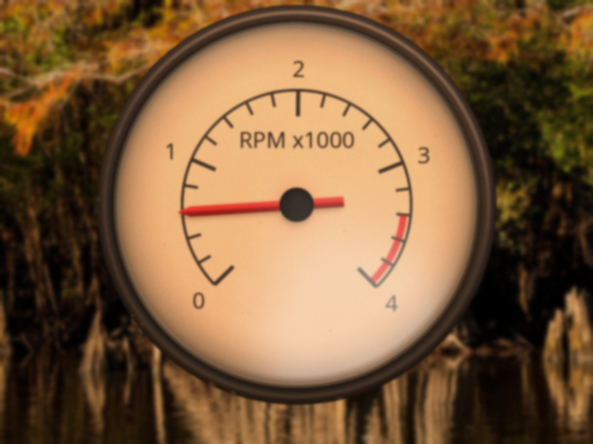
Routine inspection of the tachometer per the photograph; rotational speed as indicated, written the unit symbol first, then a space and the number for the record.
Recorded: rpm 600
